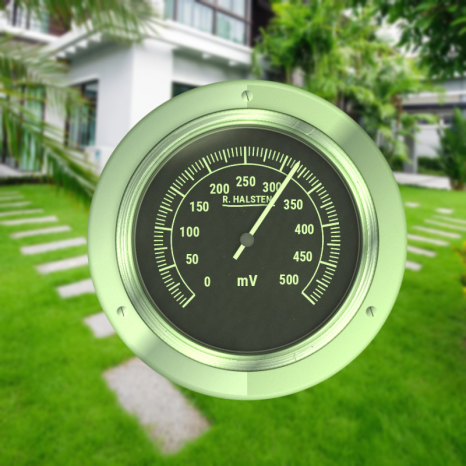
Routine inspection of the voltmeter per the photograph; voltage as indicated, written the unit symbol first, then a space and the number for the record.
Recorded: mV 315
